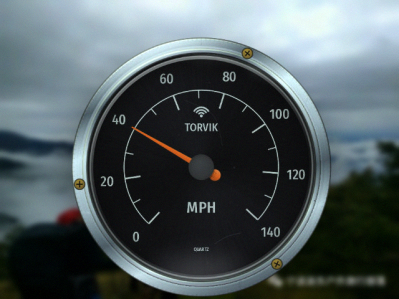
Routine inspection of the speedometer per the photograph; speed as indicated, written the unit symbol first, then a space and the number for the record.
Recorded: mph 40
